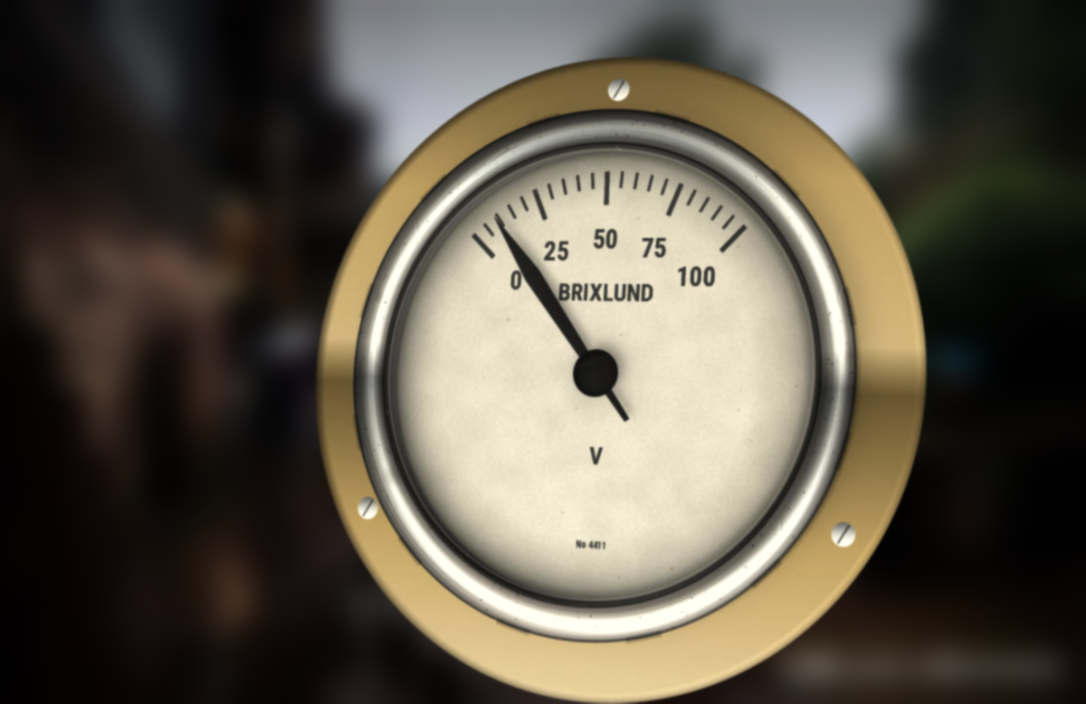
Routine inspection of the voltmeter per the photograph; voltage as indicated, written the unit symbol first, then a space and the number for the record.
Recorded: V 10
